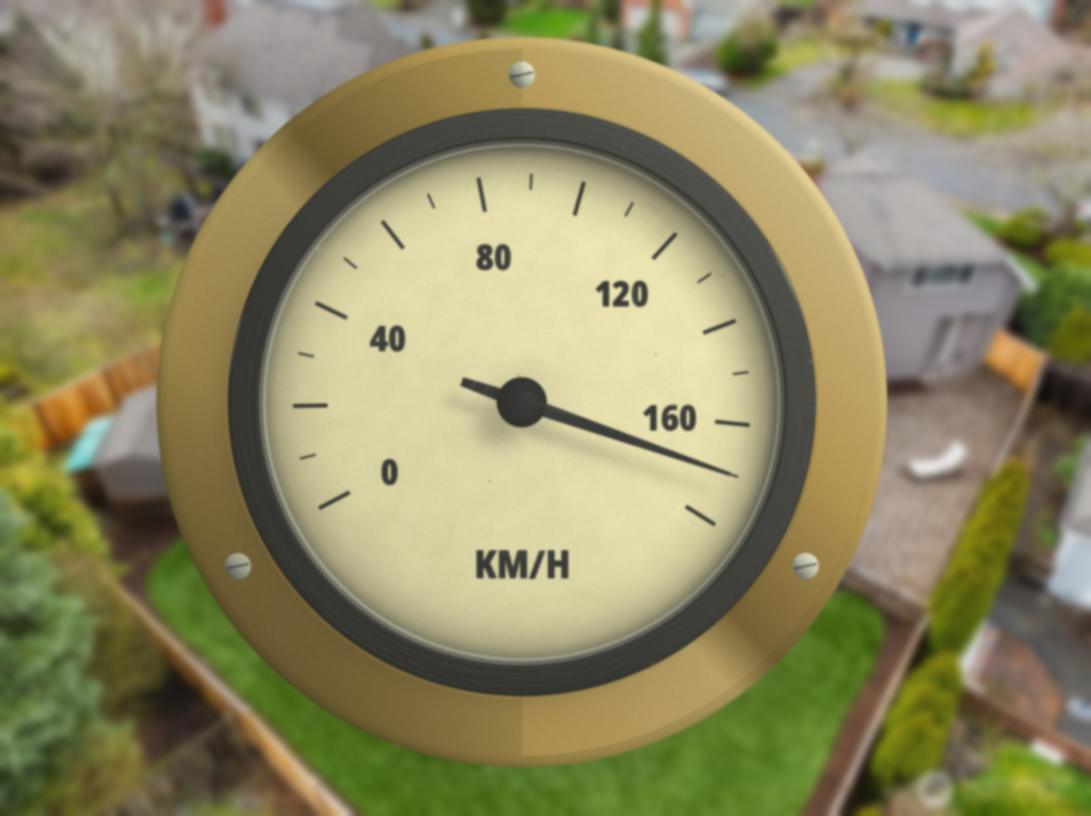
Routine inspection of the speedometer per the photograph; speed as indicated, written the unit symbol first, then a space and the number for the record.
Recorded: km/h 170
